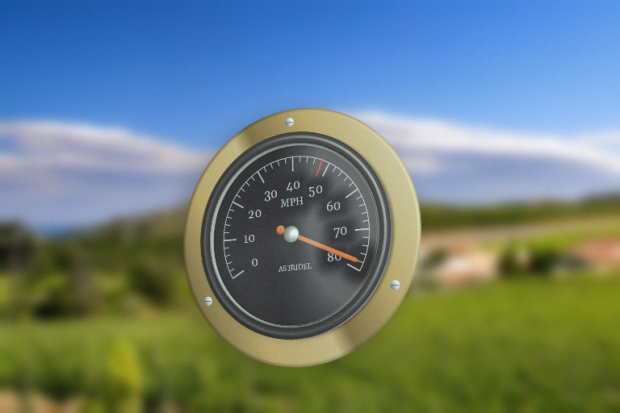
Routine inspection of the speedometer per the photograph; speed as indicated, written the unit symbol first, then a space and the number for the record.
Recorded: mph 78
